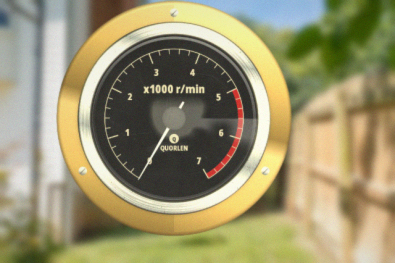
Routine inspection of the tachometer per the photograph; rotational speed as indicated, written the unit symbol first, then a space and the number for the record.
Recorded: rpm 0
